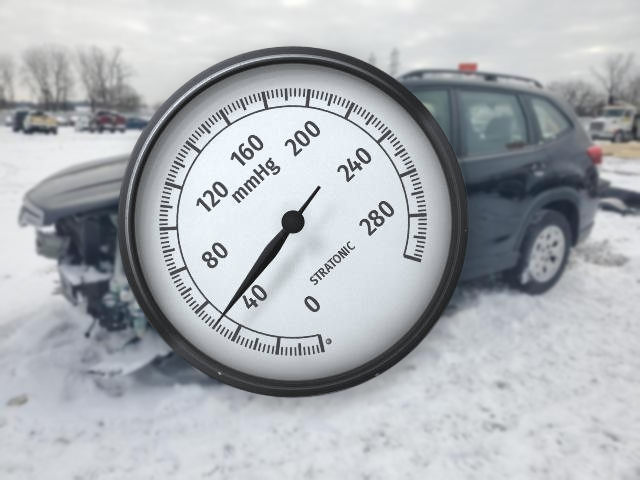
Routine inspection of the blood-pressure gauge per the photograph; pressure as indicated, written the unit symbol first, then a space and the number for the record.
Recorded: mmHg 50
